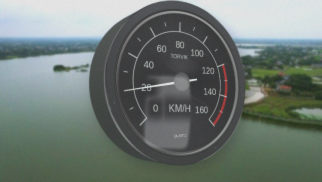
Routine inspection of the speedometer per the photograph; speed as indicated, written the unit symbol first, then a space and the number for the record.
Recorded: km/h 20
